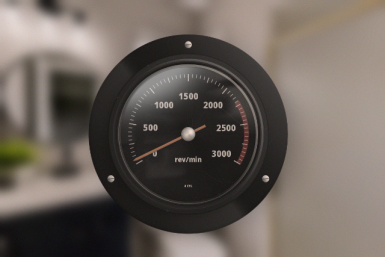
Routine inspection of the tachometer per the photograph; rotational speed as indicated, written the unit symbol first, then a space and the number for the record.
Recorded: rpm 50
